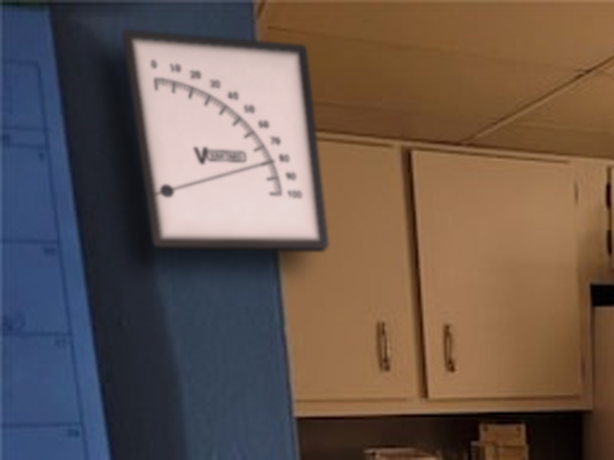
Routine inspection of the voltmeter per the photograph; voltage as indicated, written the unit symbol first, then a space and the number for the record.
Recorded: V 80
